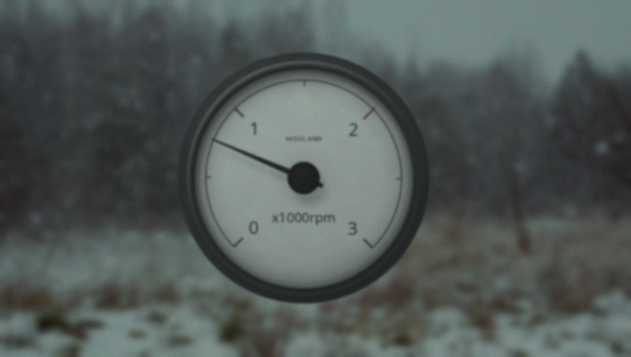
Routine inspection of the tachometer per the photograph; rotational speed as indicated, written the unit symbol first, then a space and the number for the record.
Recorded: rpm 750
